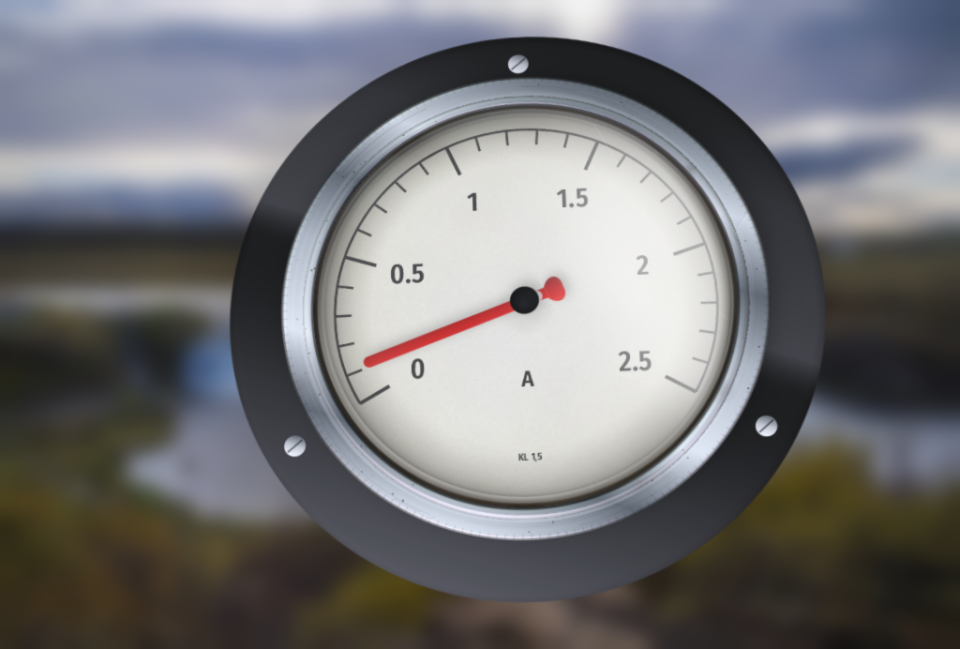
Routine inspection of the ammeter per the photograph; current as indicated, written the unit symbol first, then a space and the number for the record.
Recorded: A 0.1
